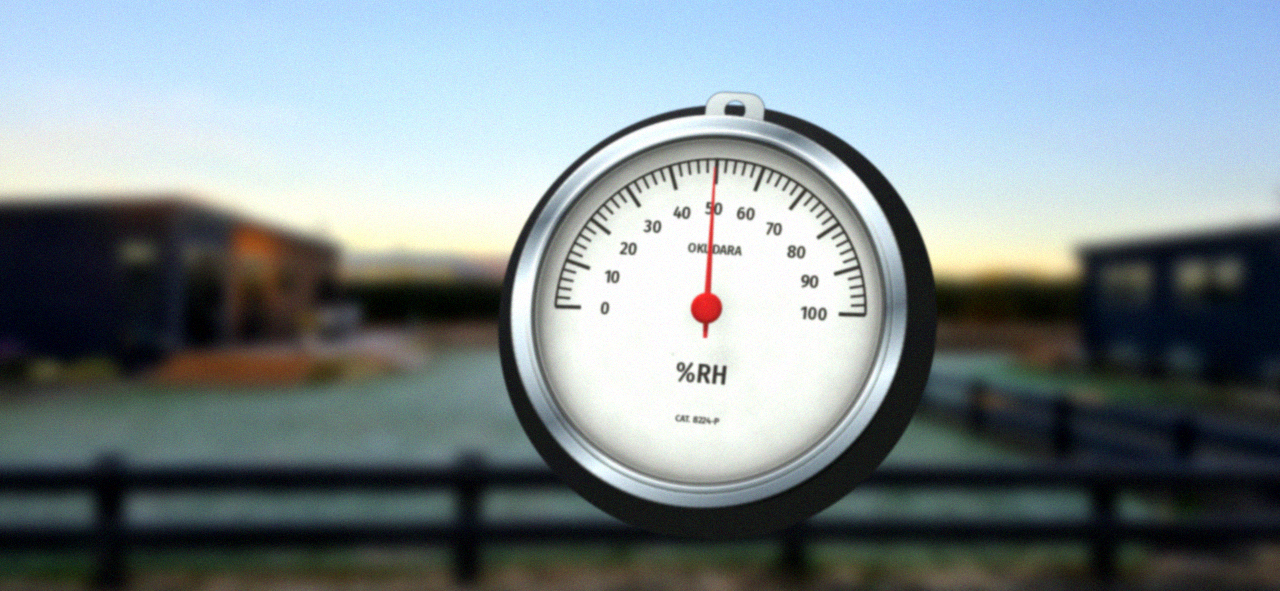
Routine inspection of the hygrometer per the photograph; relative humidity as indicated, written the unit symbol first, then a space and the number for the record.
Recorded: % 50
